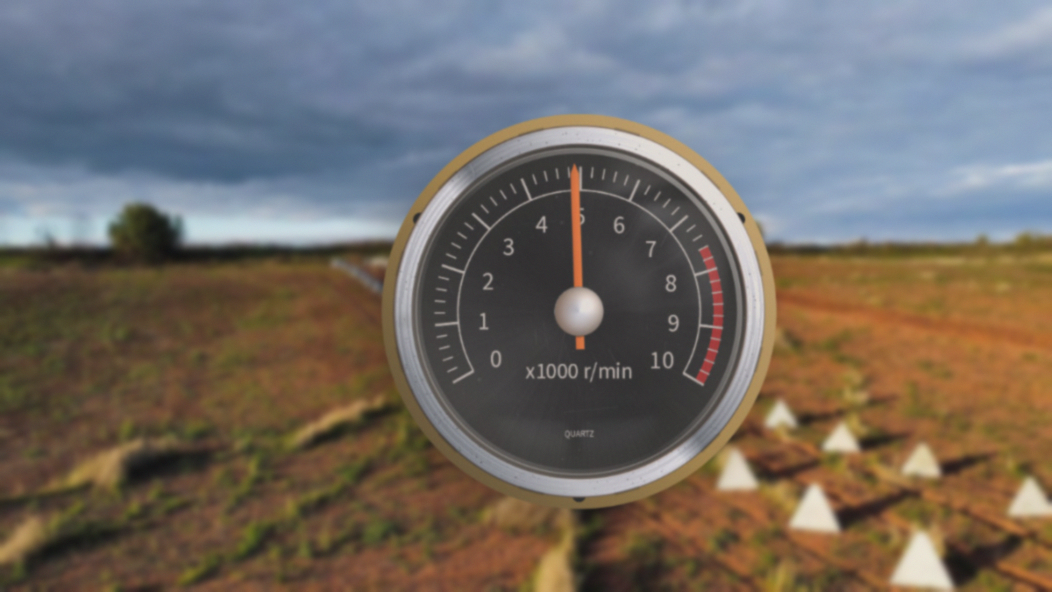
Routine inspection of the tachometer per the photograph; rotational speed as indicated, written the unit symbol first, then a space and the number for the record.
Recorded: rpm 4900
